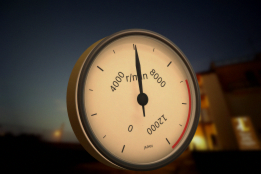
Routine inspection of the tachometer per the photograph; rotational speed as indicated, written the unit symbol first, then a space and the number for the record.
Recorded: rpm 6000
